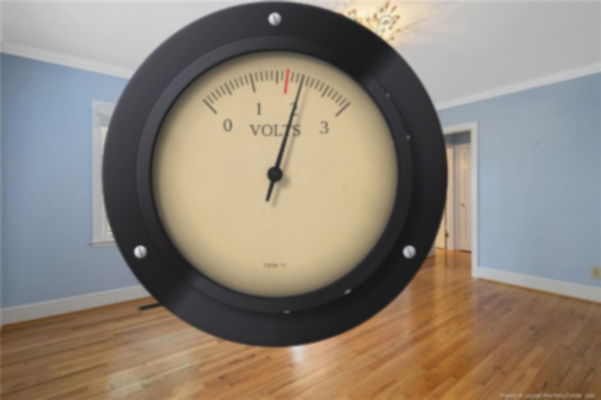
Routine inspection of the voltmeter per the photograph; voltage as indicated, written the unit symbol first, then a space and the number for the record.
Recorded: V 2
